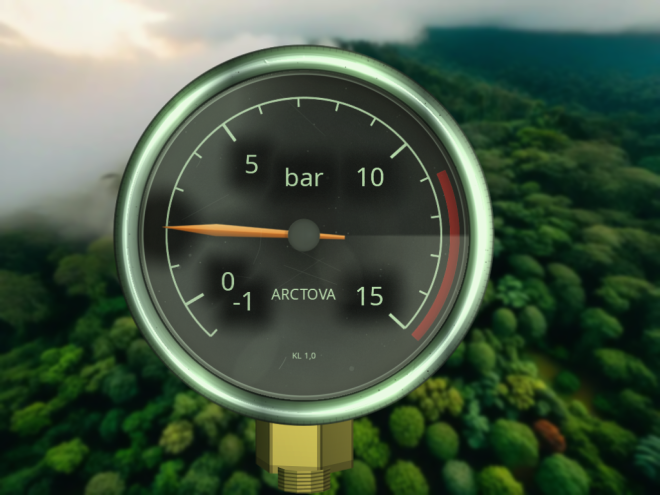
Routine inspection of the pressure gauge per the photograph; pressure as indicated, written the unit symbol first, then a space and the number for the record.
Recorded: bar 2
